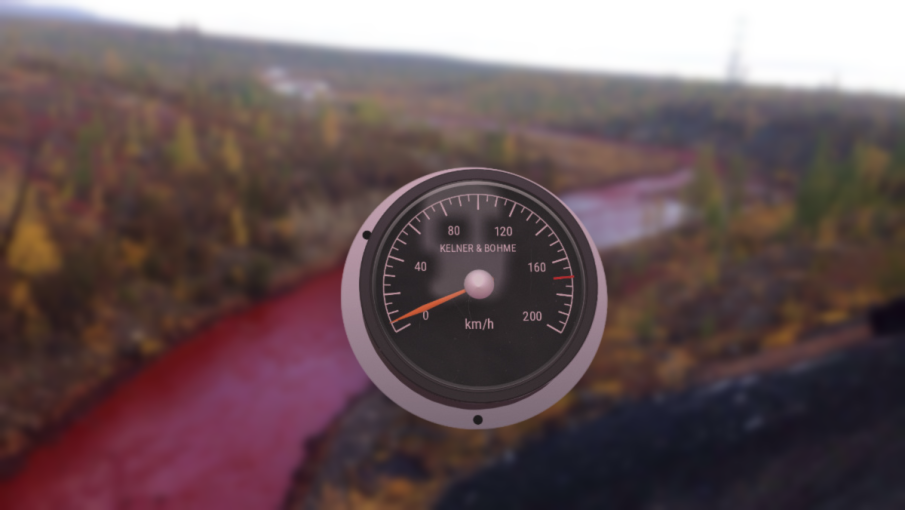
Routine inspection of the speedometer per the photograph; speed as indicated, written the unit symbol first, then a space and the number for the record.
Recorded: km/h 5
